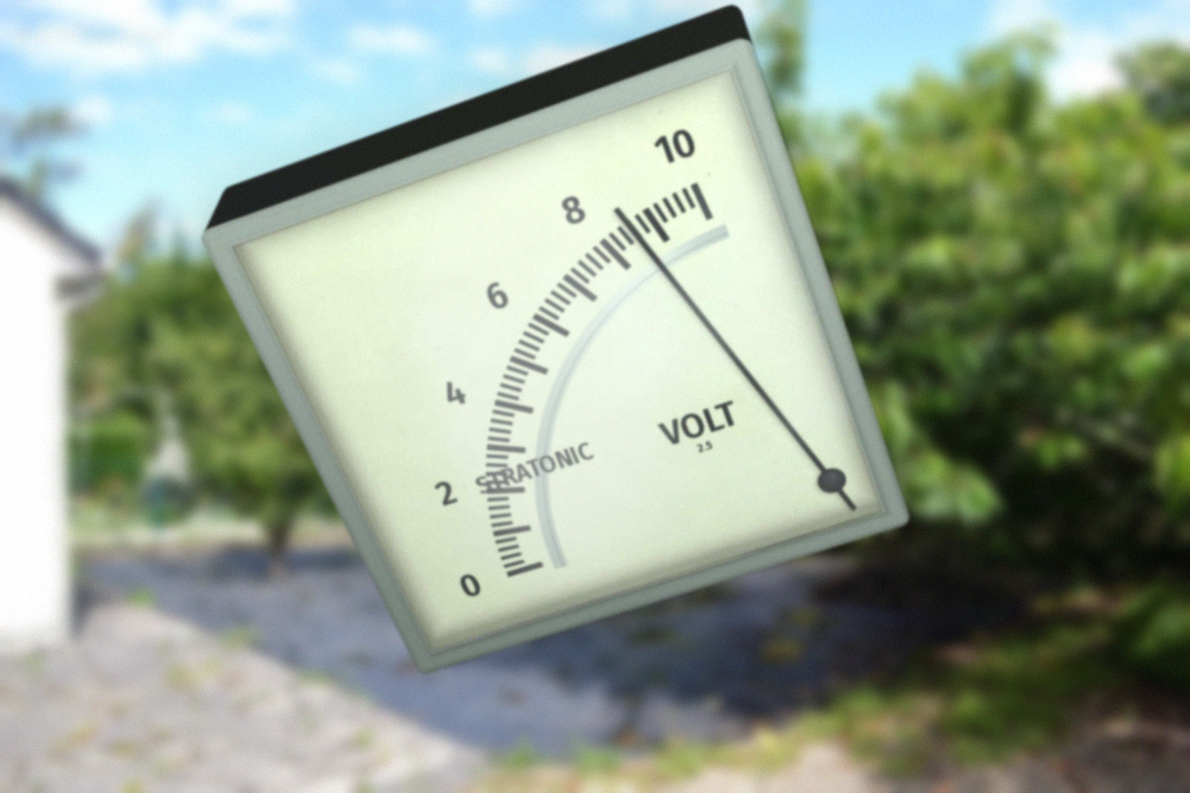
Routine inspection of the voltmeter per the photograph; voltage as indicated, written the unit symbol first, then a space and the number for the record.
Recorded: V 8.6
